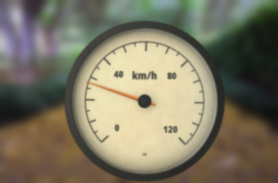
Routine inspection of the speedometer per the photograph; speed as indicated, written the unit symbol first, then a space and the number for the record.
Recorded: km/h 27.5
